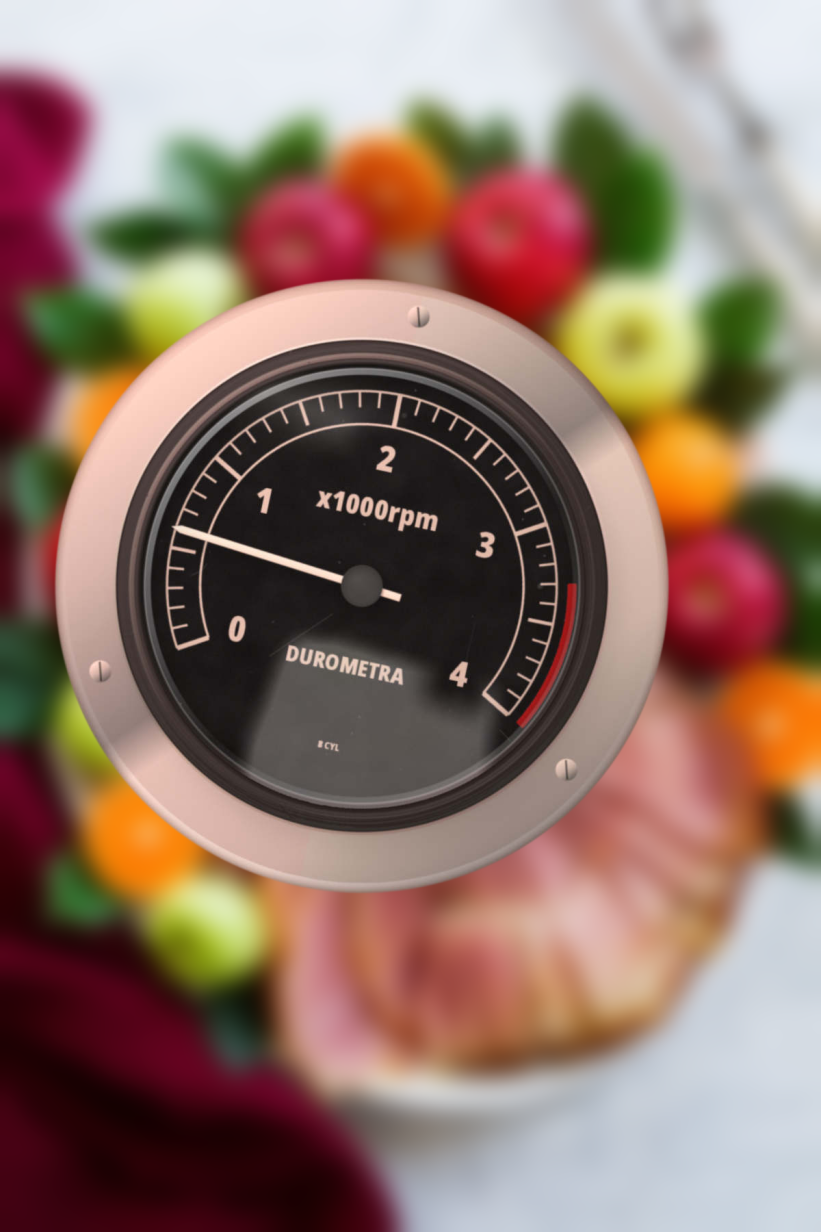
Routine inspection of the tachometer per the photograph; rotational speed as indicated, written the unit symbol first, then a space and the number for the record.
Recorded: rpm 600
